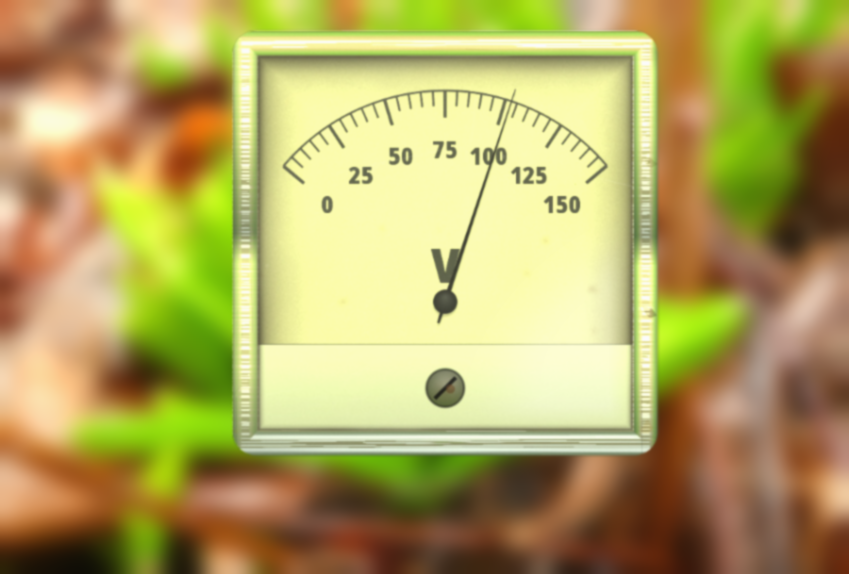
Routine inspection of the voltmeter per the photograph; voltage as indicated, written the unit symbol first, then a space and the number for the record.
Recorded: V 102.5
